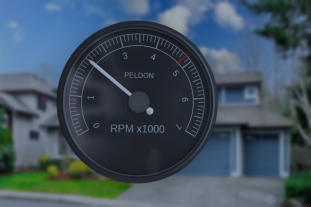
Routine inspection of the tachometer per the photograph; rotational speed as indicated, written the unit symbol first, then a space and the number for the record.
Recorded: rpm 2000
